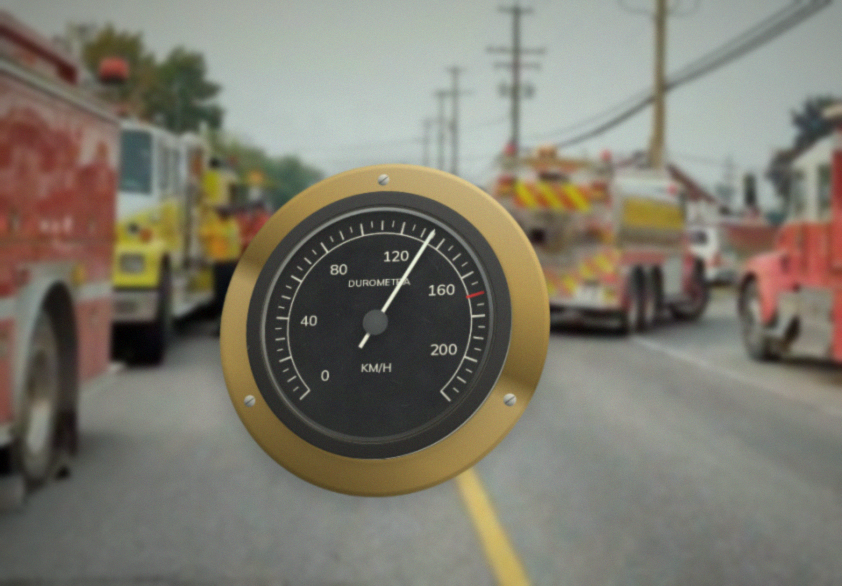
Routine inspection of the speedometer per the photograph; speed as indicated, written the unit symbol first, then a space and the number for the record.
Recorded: km/h 135
